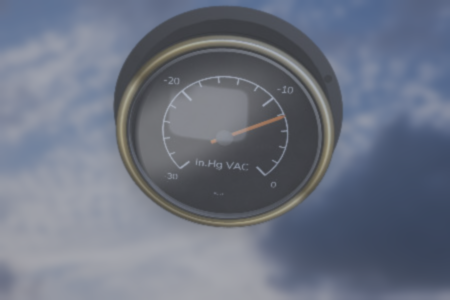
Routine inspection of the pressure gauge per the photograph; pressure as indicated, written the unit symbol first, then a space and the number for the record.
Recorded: inHg -8
